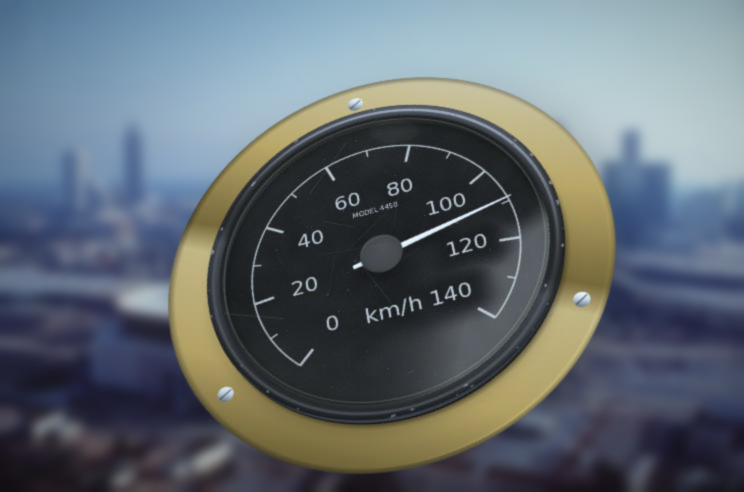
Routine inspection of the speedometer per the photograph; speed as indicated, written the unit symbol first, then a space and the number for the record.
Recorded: km/h 110
